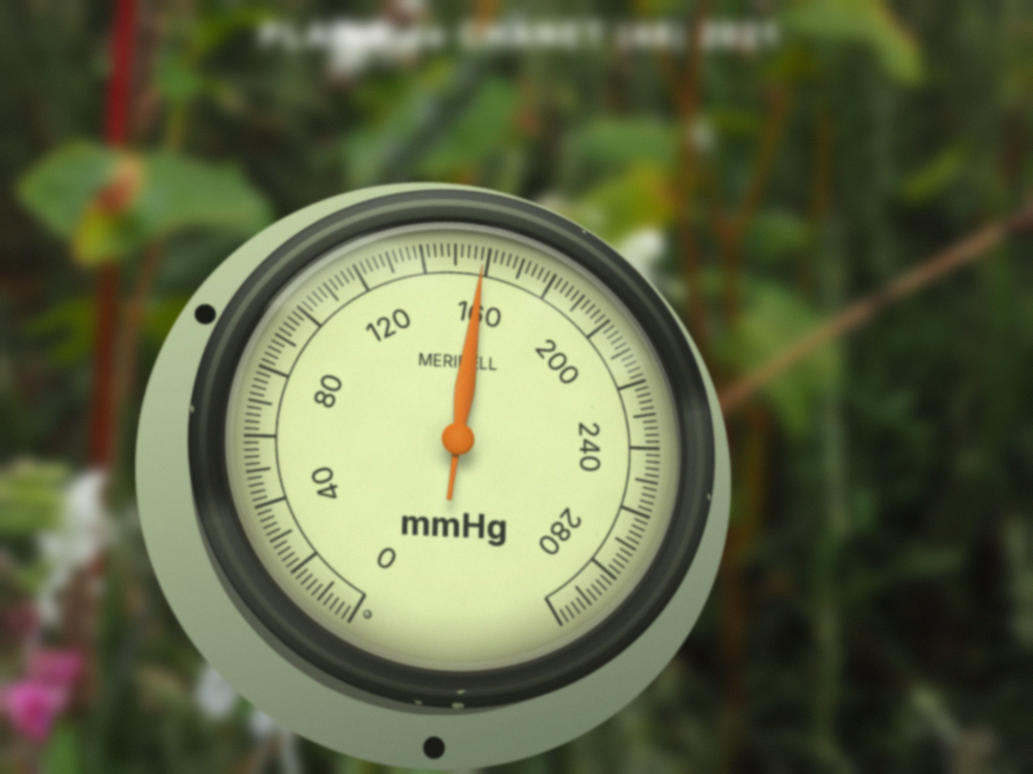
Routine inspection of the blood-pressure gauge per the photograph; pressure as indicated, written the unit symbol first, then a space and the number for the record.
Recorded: mmHg 158
